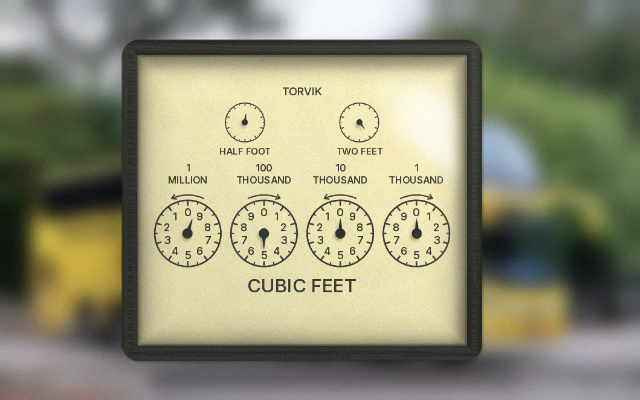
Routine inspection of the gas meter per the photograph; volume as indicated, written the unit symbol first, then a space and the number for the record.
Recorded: ft³ 950000
